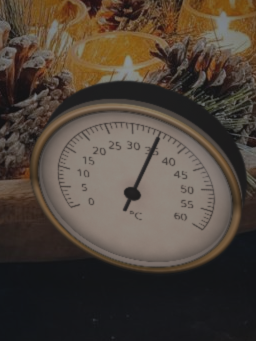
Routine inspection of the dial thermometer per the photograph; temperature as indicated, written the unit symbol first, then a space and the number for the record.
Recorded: °C 35
